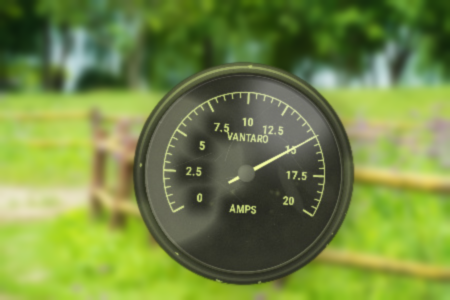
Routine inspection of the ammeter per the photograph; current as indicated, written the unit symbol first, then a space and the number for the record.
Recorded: A 15
